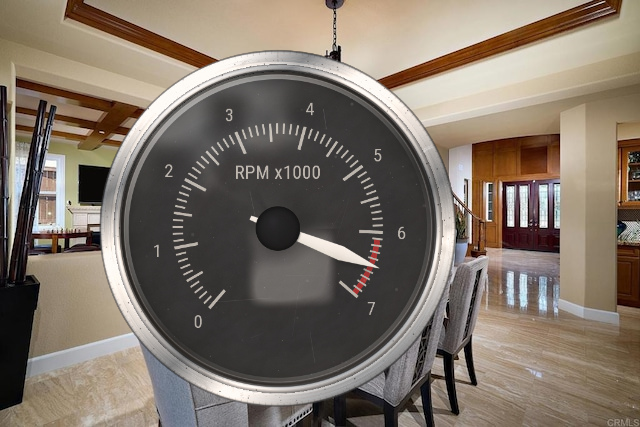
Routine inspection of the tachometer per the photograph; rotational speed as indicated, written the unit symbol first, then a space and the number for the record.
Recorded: rpm 6500
